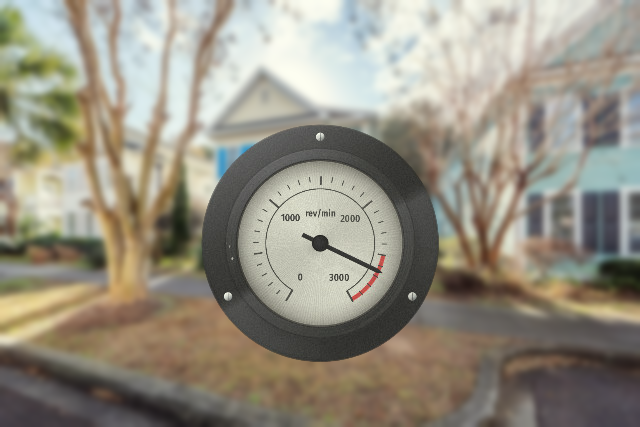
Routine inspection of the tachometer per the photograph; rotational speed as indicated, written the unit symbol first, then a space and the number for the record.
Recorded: rpm 2650
